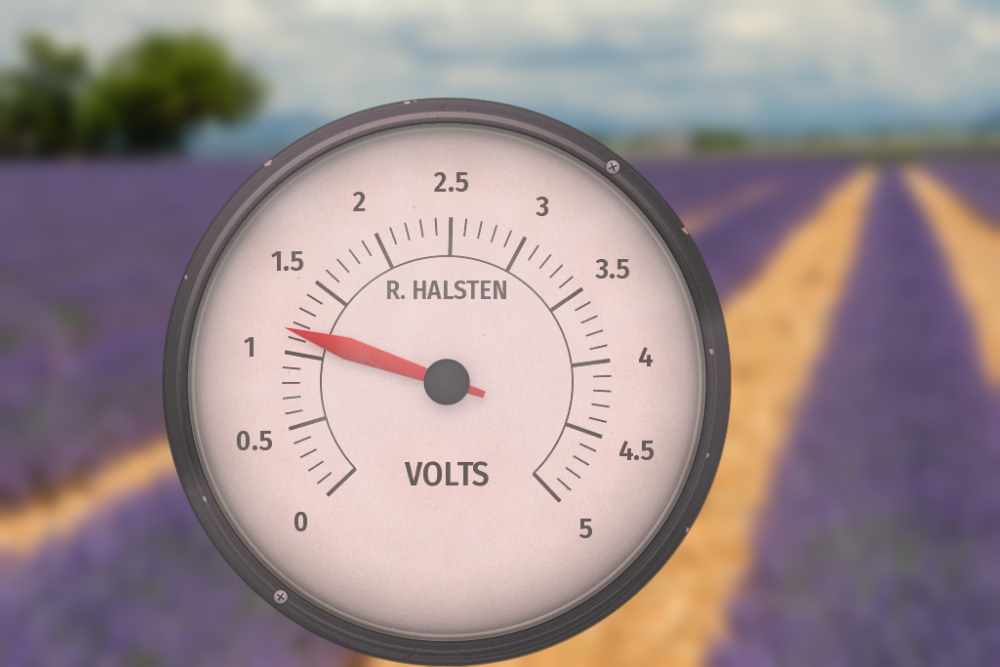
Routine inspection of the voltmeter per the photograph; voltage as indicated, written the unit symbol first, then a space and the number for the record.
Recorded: V 1.15
